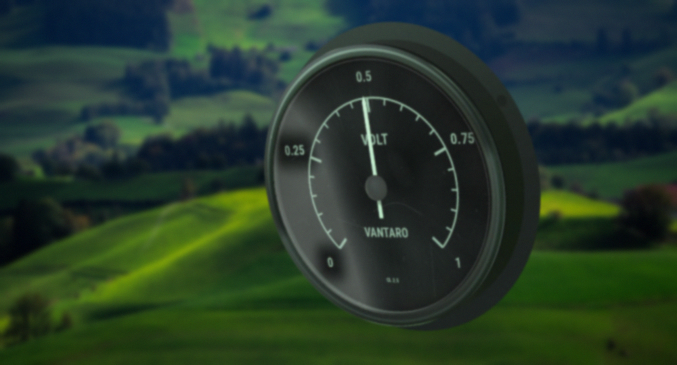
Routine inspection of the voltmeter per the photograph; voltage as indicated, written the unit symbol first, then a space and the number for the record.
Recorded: V 0.5
